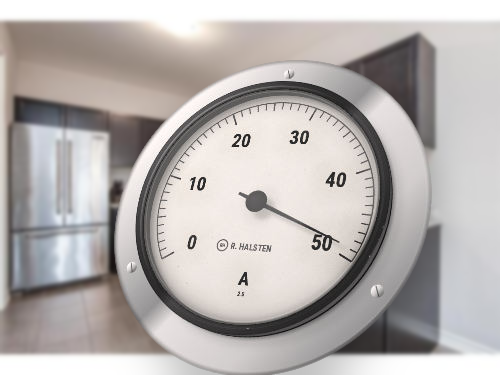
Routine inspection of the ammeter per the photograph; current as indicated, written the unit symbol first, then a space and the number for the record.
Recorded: A 49
